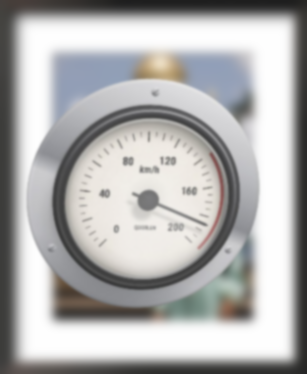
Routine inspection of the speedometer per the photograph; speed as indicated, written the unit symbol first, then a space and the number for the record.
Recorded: km/h 185
